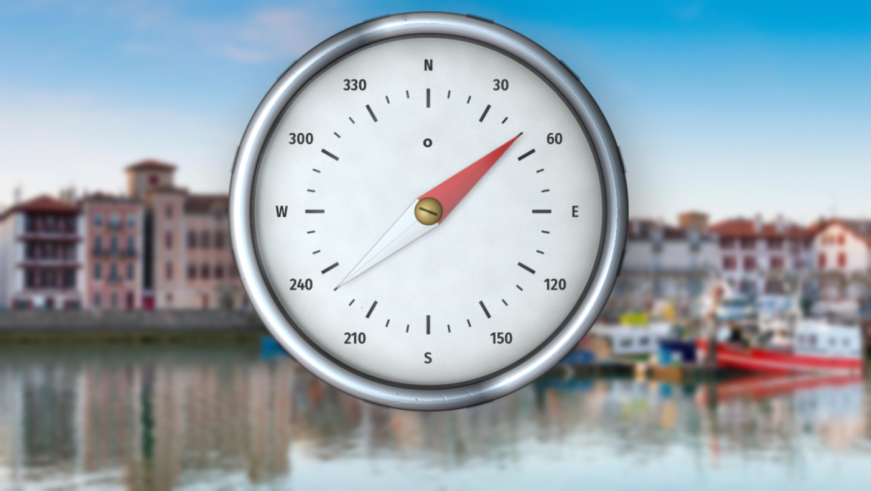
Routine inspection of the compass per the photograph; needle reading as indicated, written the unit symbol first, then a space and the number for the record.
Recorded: ° 50
